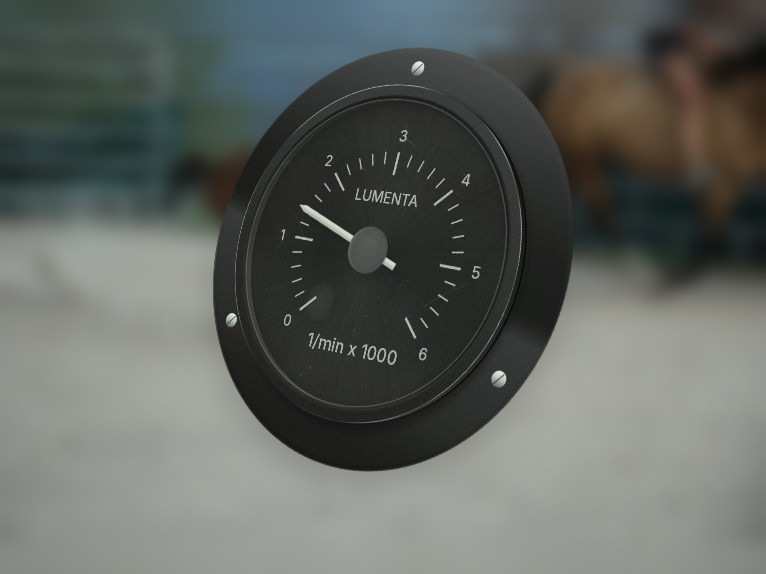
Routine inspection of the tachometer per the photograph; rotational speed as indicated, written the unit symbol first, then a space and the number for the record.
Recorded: rpm 1400
